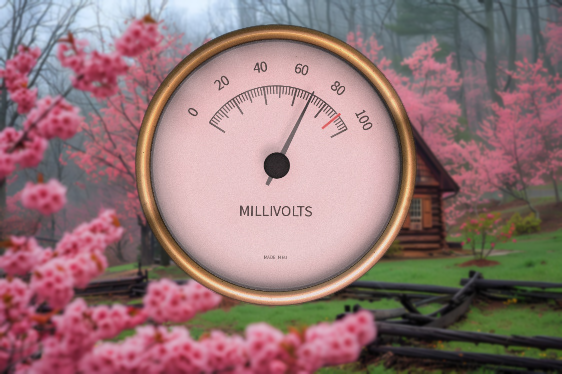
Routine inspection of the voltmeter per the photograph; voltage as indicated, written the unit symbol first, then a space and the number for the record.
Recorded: mV 70
